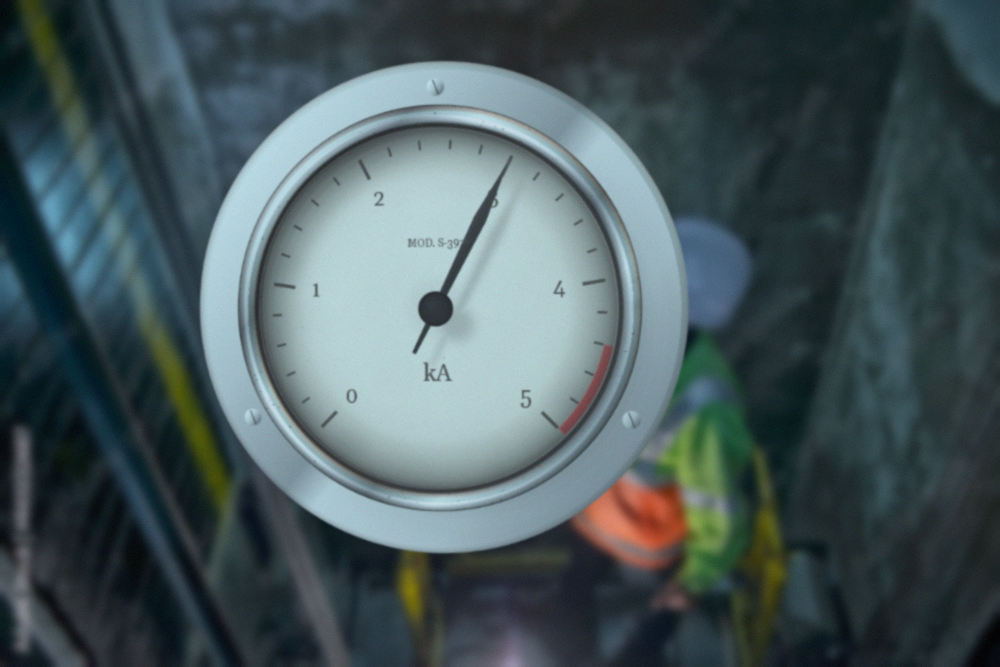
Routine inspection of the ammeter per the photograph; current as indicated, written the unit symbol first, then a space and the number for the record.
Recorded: kA 3
